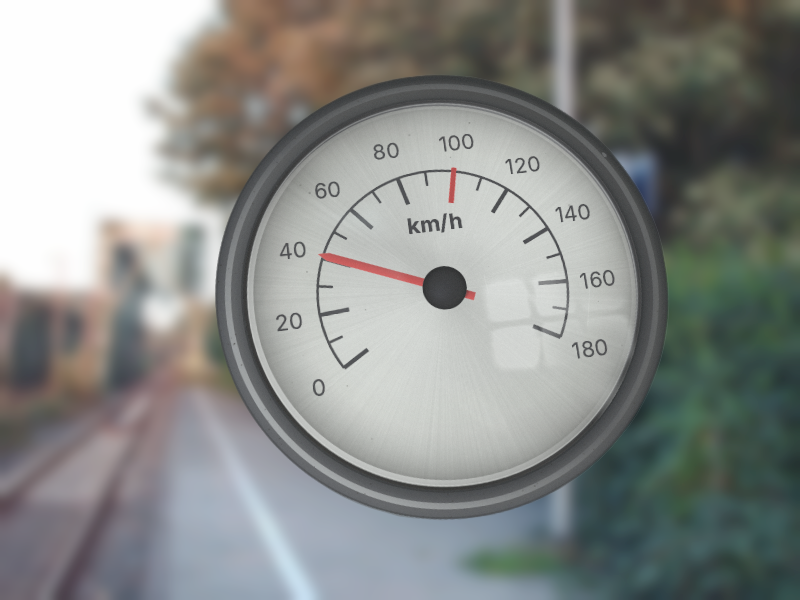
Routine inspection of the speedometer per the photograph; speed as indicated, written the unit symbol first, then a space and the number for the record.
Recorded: km/h 40
